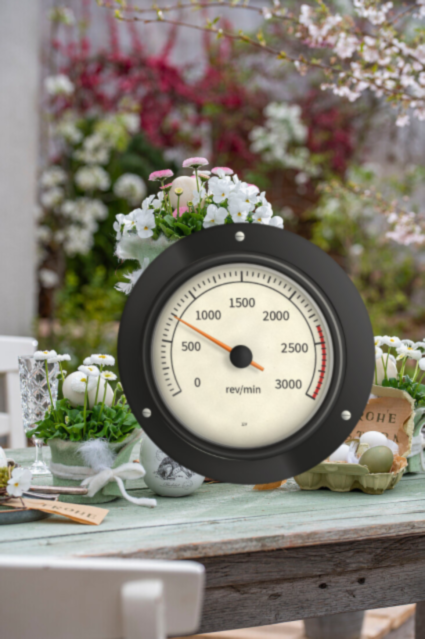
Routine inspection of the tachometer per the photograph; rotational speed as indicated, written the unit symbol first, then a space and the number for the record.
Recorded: rpm 750
